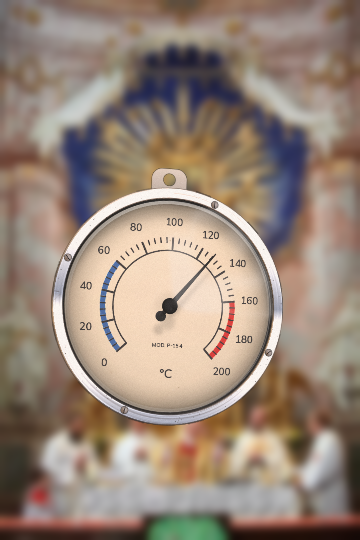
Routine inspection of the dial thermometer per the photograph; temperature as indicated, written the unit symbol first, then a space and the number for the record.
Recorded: °C 128
